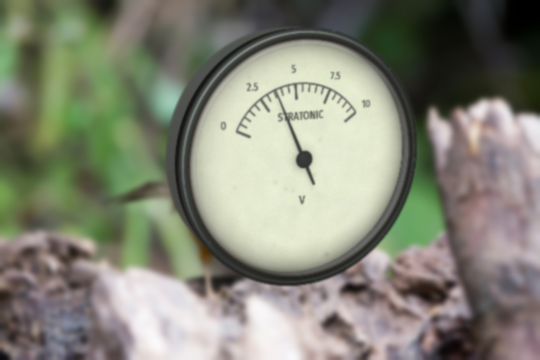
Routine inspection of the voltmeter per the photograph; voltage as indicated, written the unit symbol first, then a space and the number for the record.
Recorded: V 3.5
